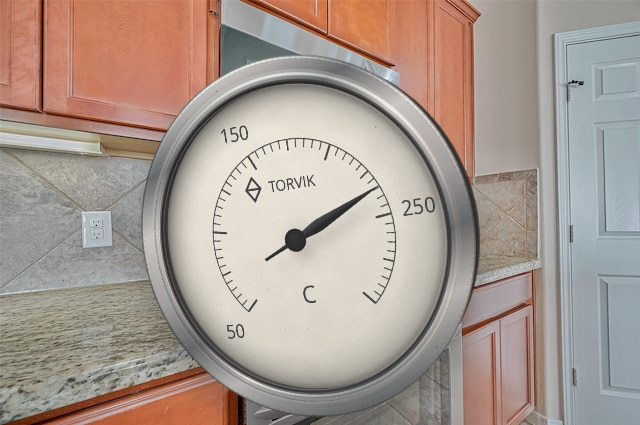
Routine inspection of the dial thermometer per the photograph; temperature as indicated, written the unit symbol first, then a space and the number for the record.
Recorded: °C 235
